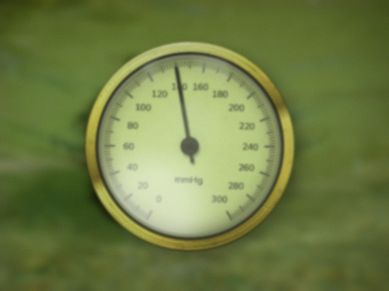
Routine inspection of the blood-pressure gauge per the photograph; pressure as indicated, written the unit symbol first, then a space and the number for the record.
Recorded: mmHg 140
